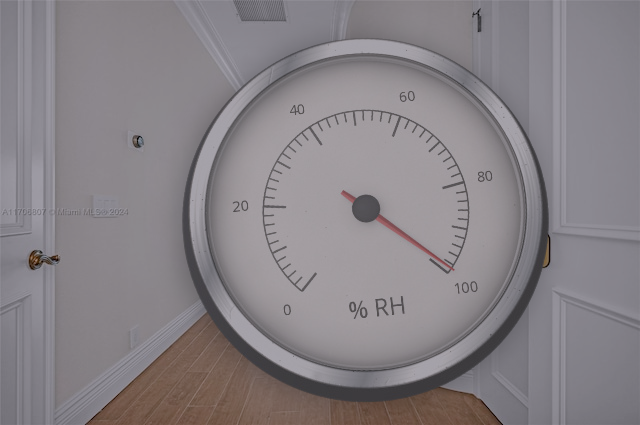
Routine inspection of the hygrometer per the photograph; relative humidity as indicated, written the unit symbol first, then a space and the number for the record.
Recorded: % 99
